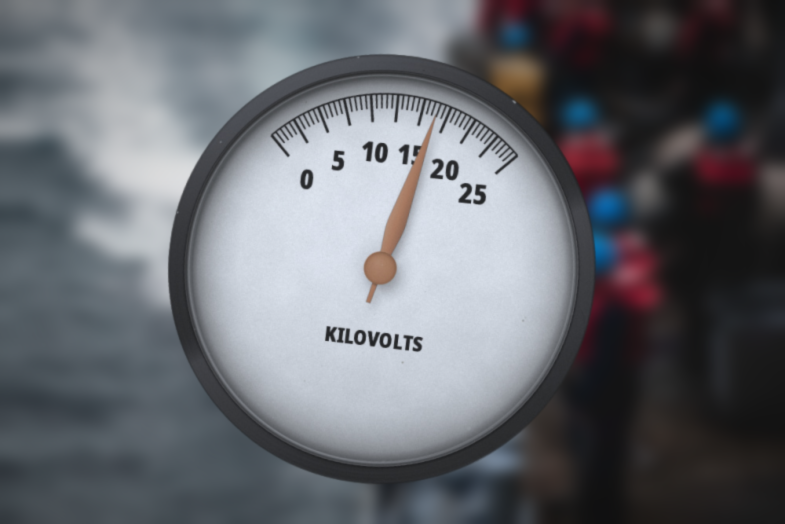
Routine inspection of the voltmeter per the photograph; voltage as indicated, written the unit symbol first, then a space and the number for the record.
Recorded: kV 16.5
